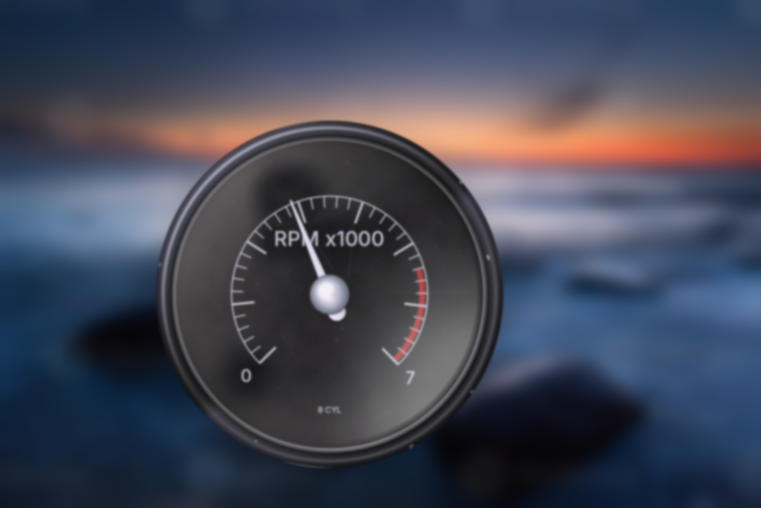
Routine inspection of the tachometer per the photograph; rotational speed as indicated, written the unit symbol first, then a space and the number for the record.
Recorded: rpm 2900
